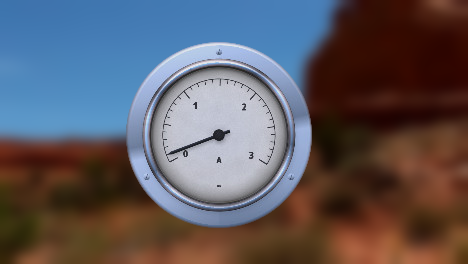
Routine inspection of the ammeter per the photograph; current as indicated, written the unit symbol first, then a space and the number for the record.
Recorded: A 0.1
